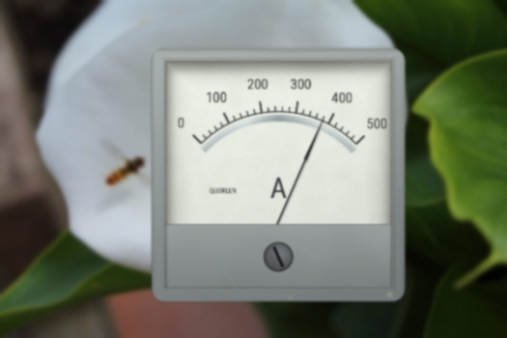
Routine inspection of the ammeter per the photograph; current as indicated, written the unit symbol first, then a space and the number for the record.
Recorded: A 380
